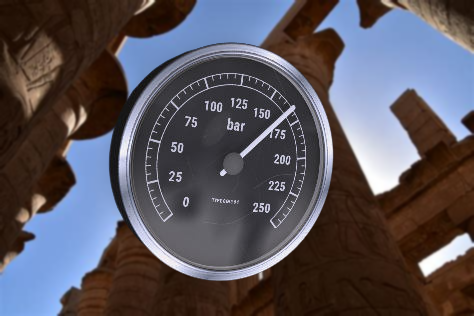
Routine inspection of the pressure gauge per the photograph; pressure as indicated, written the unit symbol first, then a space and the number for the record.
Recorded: bar 165
